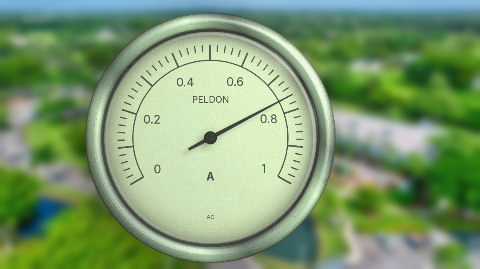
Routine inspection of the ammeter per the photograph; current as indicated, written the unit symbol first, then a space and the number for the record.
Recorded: A 0.76
